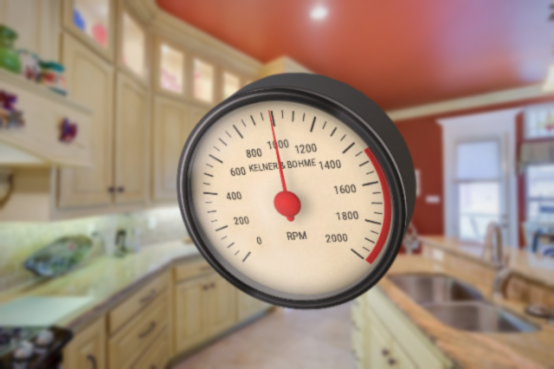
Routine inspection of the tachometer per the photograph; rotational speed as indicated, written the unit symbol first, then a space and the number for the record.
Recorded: rpm 1000
